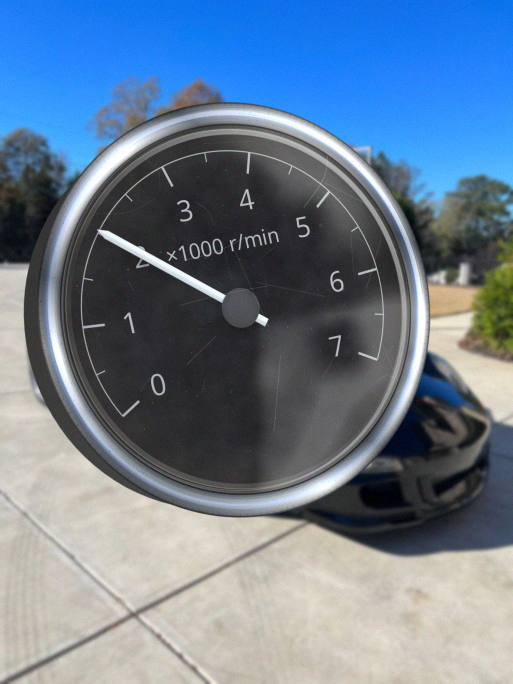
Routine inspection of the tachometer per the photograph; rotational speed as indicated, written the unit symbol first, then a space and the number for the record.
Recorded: rpm 2000
